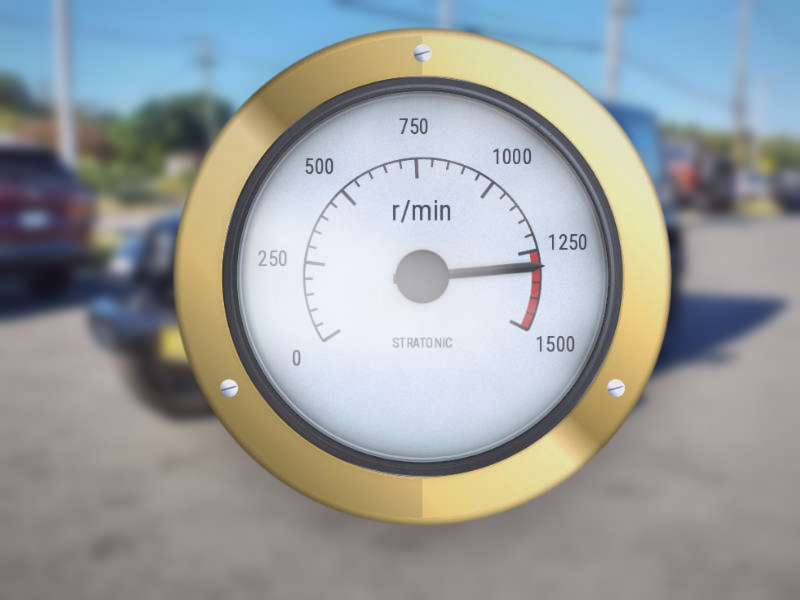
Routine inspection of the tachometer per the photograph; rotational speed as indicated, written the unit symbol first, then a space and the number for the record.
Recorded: rpm 1300
